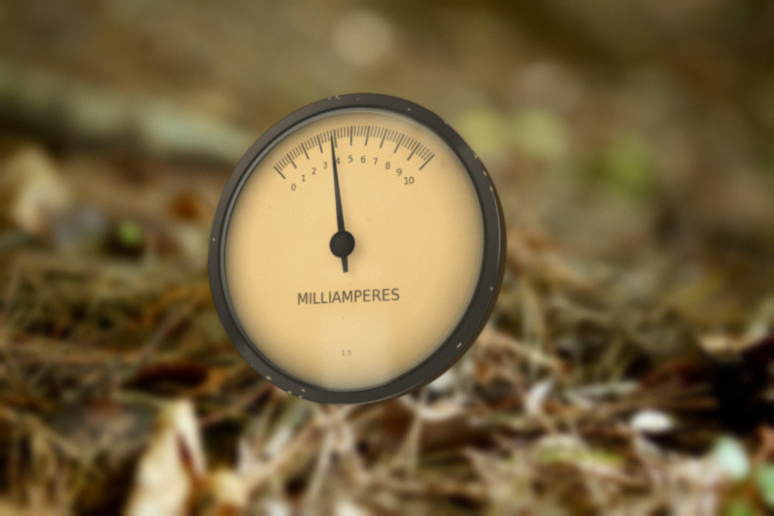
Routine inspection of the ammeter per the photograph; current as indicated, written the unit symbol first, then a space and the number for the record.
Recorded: mA 4
